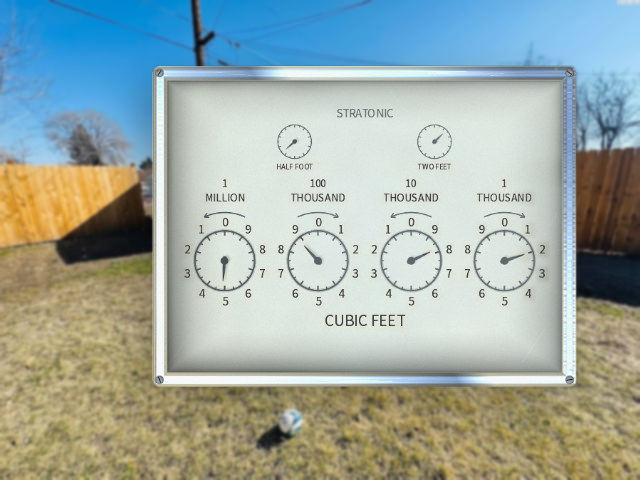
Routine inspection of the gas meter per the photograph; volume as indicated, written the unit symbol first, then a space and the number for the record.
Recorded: ft³ 488200
